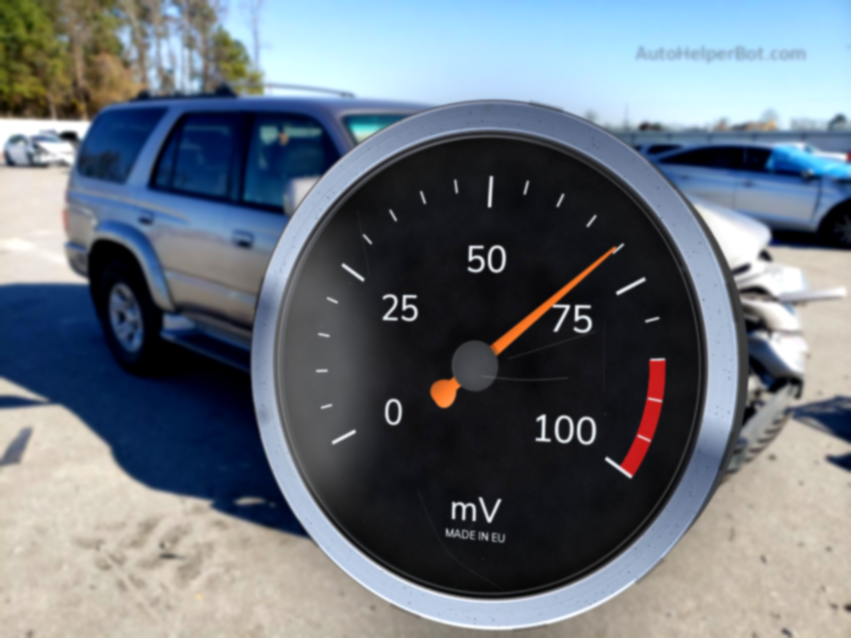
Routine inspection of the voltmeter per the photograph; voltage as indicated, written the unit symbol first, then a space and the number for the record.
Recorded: mV 70
